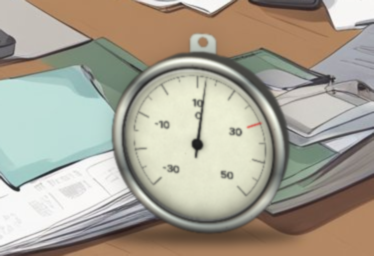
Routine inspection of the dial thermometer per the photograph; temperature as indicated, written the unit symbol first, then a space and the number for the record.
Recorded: °C 12.5
